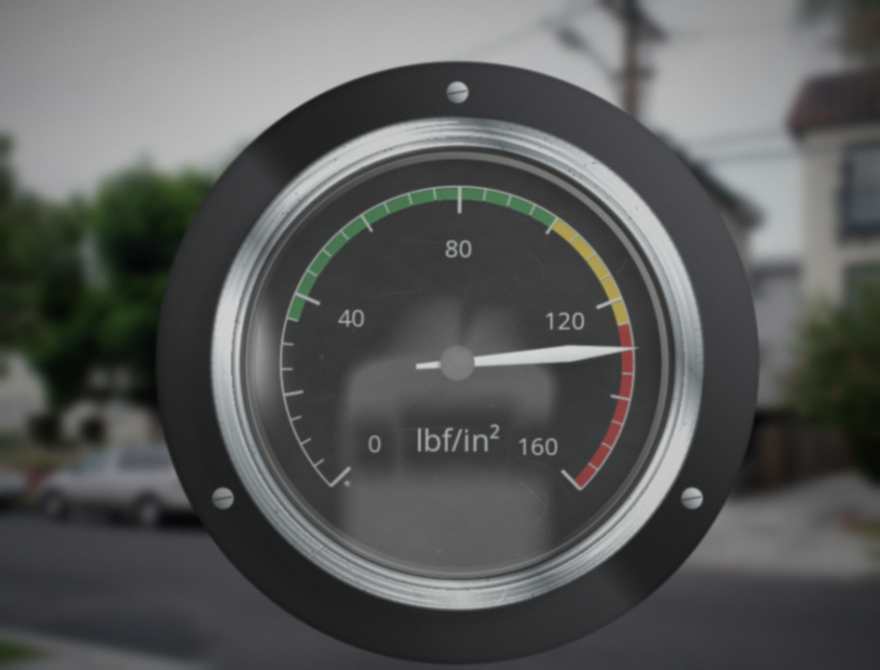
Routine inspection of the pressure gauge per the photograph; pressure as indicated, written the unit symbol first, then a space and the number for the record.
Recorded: psi 130
